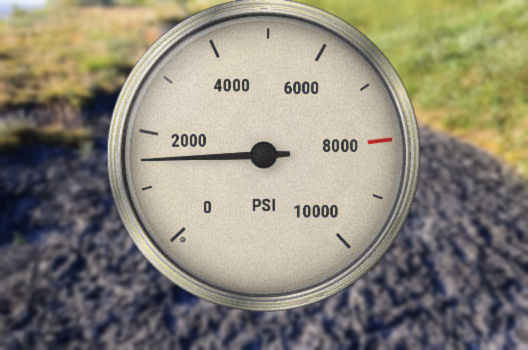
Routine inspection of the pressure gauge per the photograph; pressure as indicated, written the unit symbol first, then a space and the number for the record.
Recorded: psi 1500
